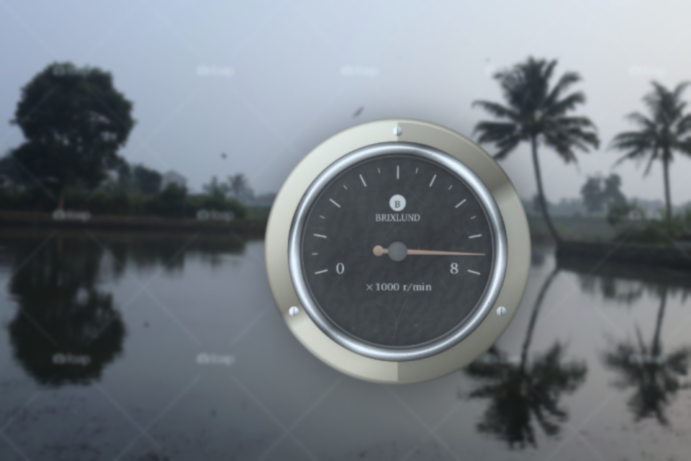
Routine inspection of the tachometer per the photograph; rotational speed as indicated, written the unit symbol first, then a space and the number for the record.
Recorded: rpm 7500
